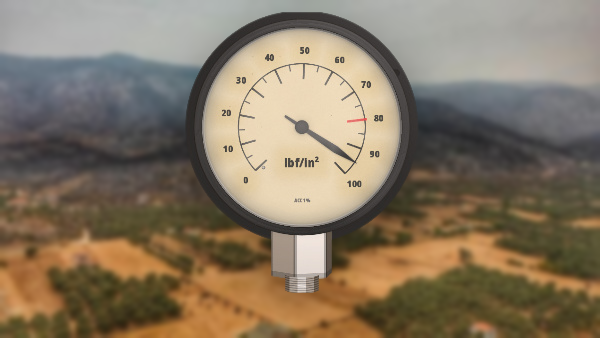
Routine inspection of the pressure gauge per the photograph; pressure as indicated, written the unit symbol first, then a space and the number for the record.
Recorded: psi 95
